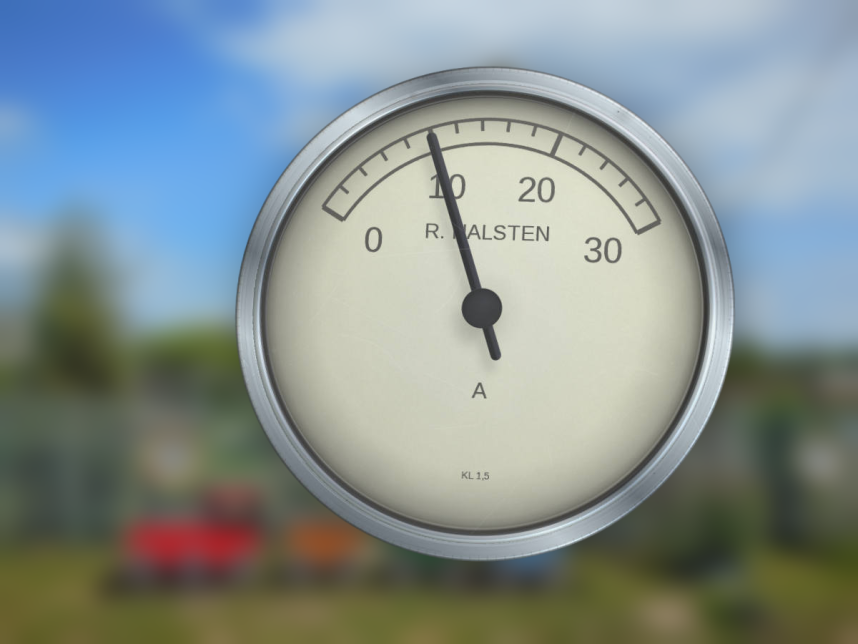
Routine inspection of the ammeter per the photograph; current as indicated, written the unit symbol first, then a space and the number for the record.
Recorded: A 10
